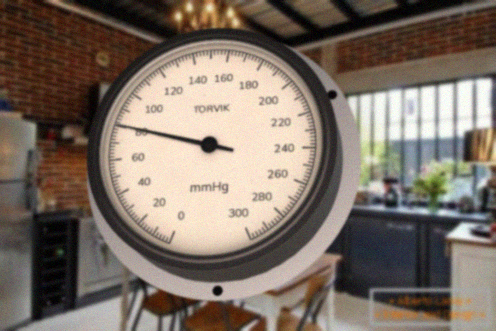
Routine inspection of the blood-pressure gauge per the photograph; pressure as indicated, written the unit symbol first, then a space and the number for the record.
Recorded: mmHg 80
